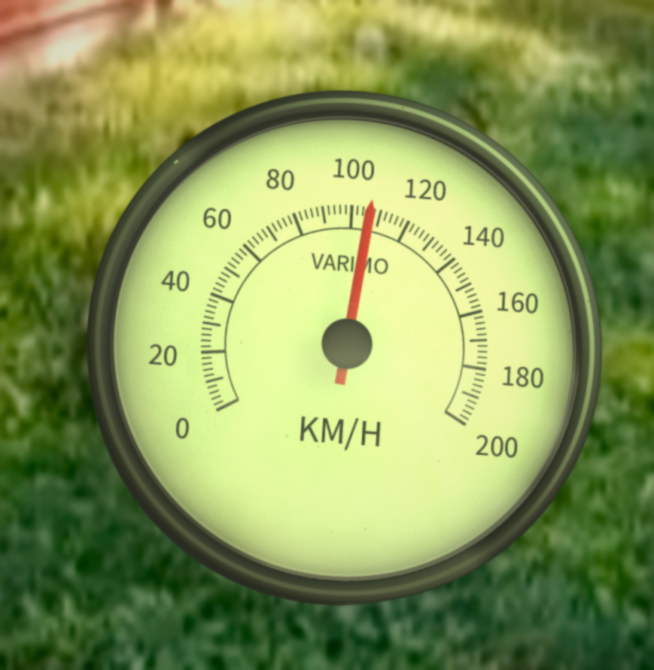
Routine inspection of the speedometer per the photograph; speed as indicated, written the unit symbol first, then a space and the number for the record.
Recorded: km/h 106
